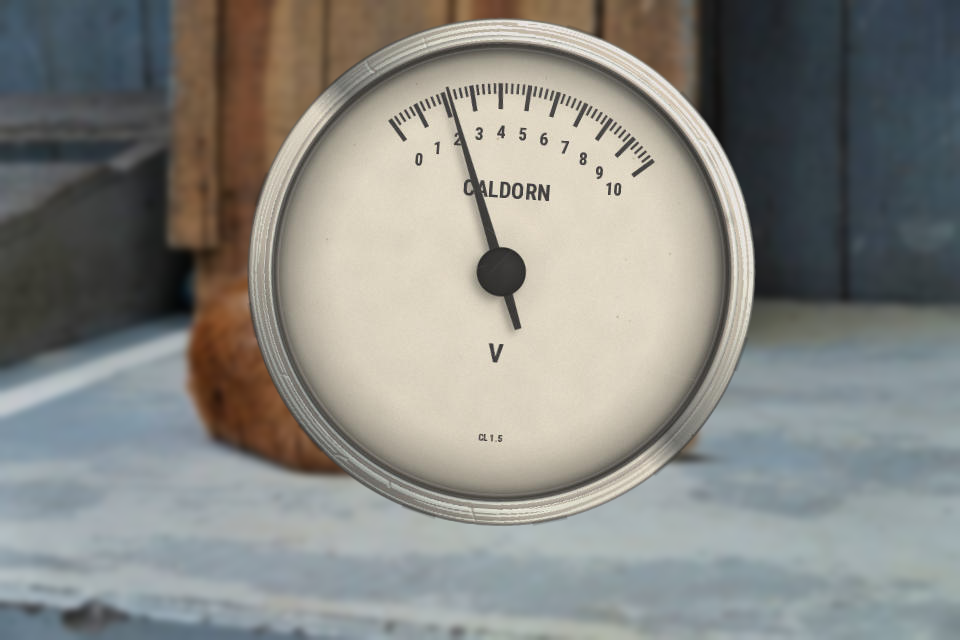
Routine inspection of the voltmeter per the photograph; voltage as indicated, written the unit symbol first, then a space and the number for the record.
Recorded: V 2.2
